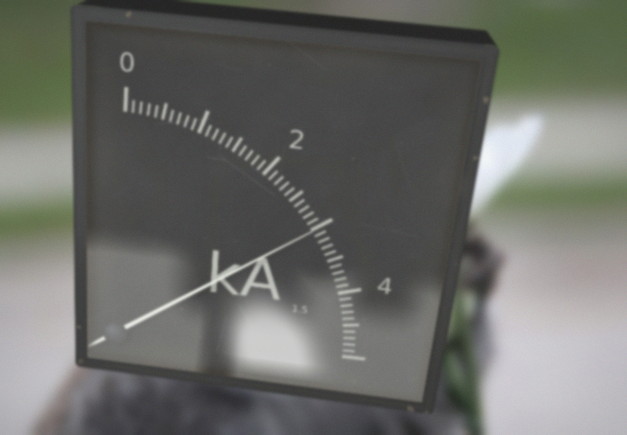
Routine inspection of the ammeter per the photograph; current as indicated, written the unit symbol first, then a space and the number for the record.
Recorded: kA 3
